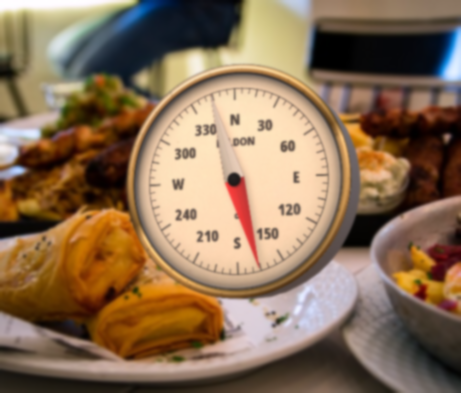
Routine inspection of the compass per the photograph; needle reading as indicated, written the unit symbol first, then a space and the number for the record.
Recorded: ° 165
